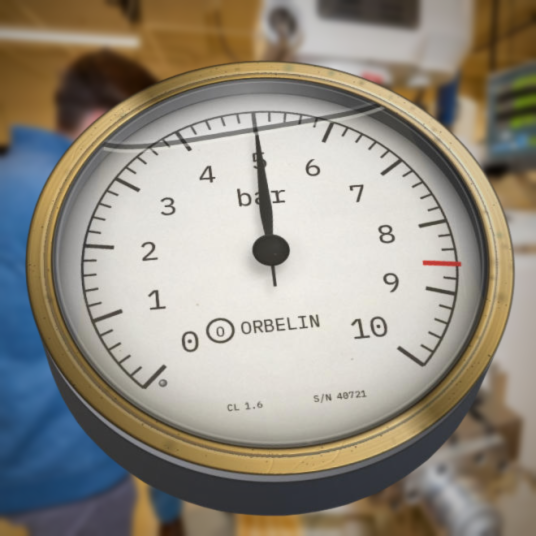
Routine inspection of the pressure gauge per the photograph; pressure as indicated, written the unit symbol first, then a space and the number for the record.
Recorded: bar 5
